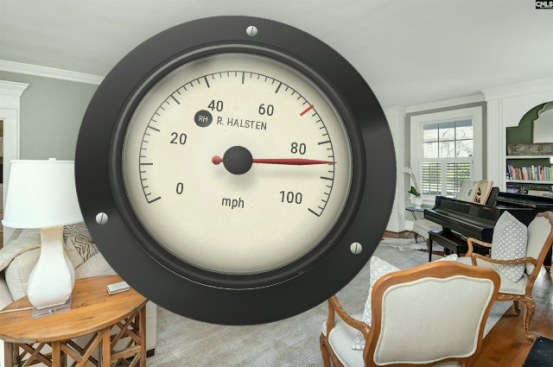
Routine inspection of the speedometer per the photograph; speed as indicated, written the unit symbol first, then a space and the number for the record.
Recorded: mph 86
